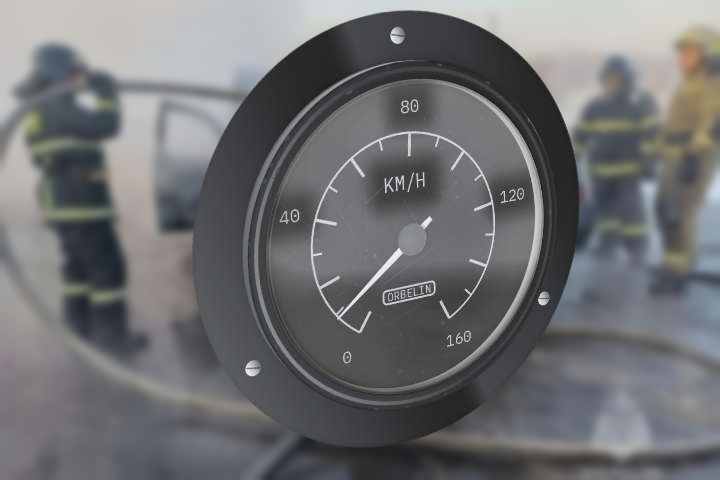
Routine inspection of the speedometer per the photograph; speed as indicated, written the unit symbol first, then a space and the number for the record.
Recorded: km/h 10
